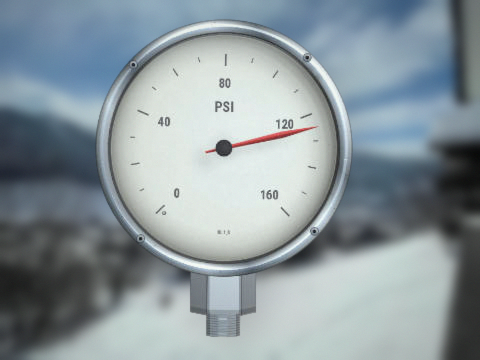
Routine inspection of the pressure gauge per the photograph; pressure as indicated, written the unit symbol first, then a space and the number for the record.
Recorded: psi 125
